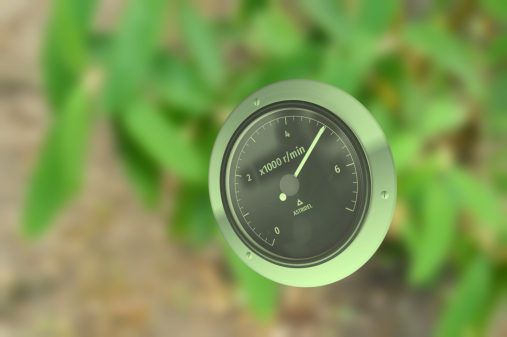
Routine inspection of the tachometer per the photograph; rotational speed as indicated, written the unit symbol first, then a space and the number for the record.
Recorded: rpm 5000
